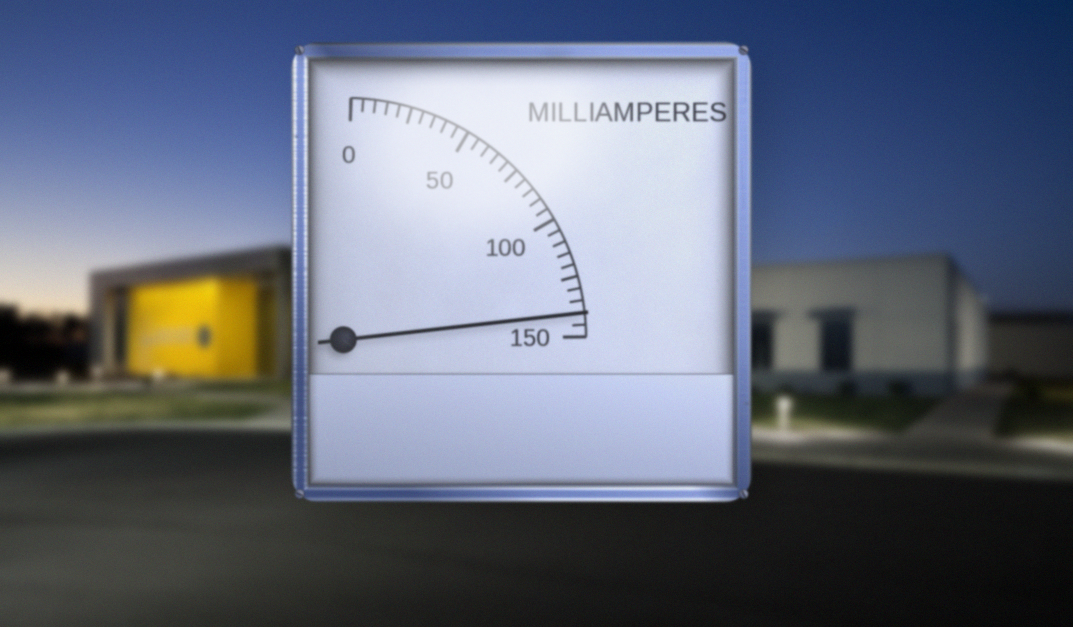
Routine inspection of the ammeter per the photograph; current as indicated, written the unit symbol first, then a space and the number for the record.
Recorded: mA 140
